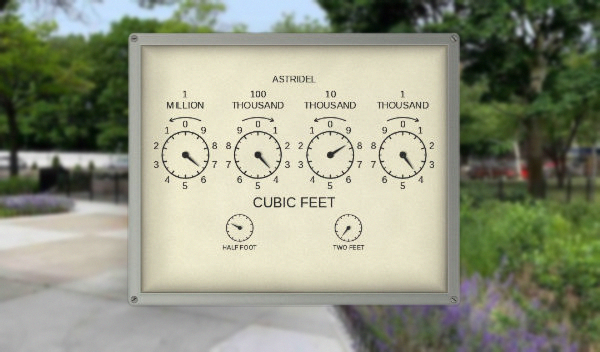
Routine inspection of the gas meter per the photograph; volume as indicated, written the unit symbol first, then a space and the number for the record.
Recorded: ft³ 638400
